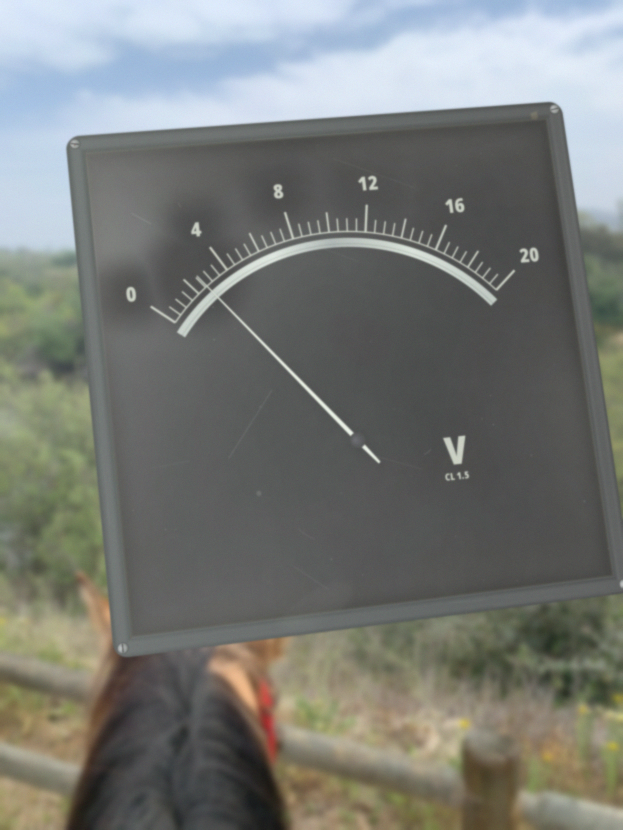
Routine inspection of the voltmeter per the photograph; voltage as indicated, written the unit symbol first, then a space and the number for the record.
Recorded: V 2.5
